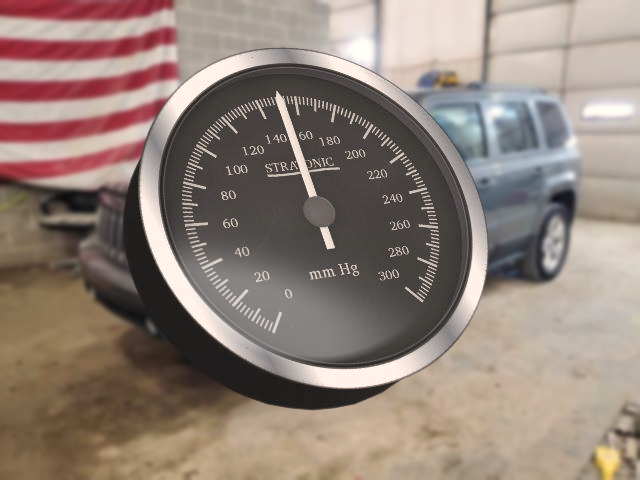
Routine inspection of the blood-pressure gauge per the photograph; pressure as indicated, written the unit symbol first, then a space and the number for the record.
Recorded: mmHg 150
